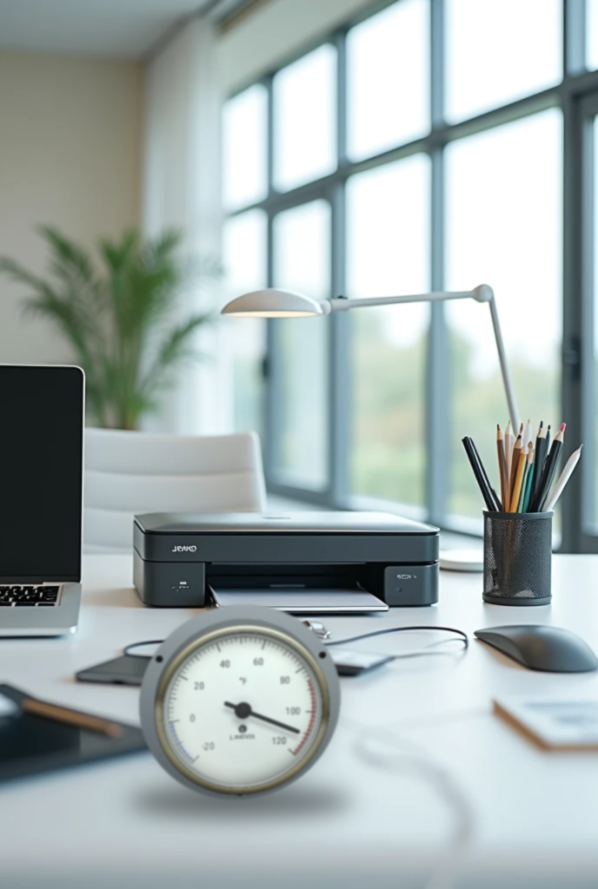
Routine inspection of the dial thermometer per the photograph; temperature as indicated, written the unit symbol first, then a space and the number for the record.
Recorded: °F 110
